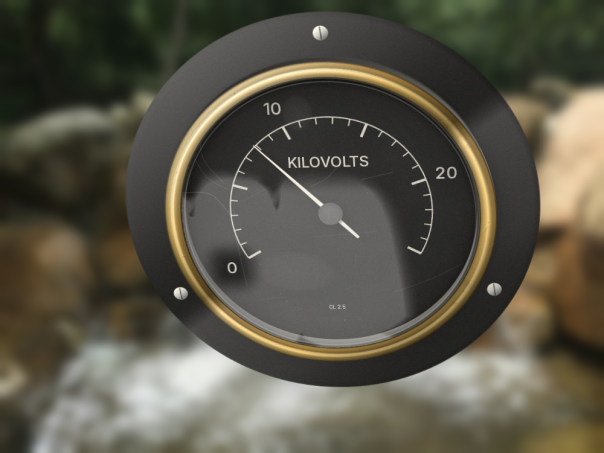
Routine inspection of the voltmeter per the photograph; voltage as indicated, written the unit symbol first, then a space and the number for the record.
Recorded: kV 8
